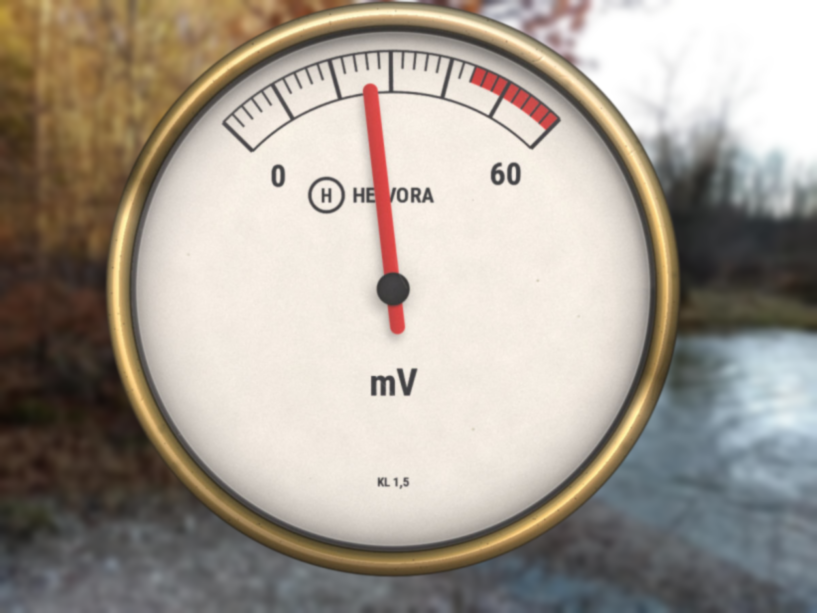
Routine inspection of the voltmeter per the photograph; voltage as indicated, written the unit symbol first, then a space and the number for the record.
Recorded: mV 26
